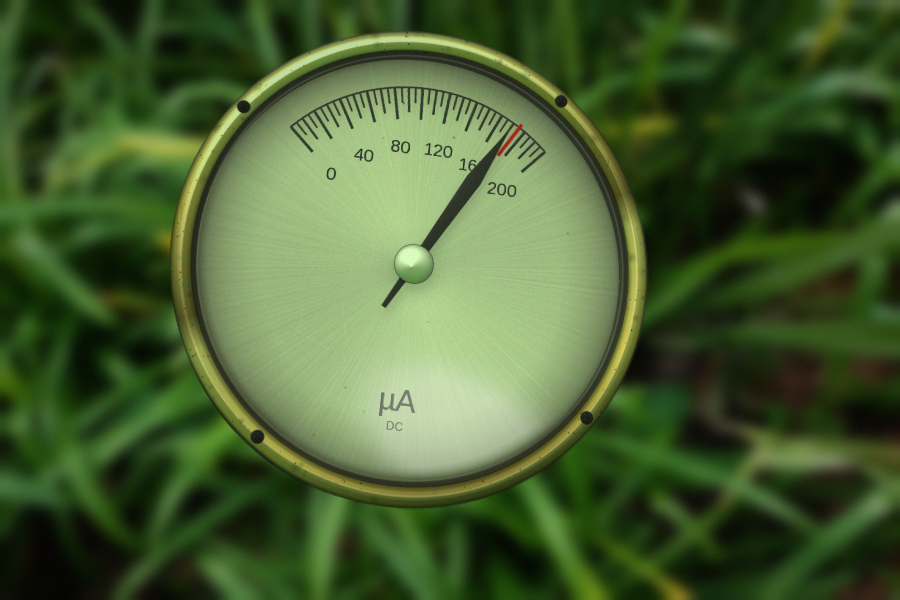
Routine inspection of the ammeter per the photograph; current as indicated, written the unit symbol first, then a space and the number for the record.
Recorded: µA 170
